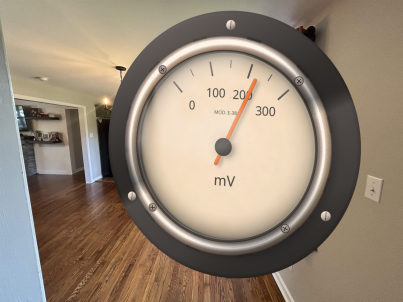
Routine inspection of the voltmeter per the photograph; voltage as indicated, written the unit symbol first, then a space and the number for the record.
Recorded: mV 225
